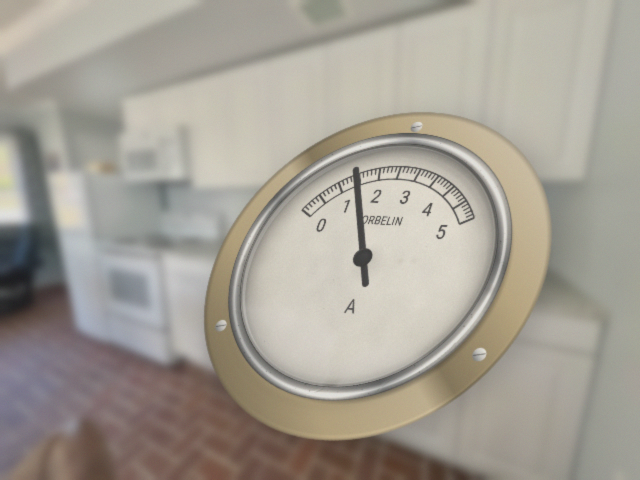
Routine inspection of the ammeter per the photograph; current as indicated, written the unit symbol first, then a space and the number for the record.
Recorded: A 1.5
